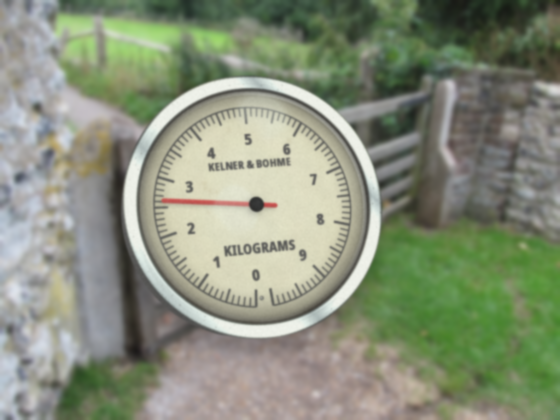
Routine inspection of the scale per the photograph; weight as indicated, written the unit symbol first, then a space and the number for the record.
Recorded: kg 2.6
